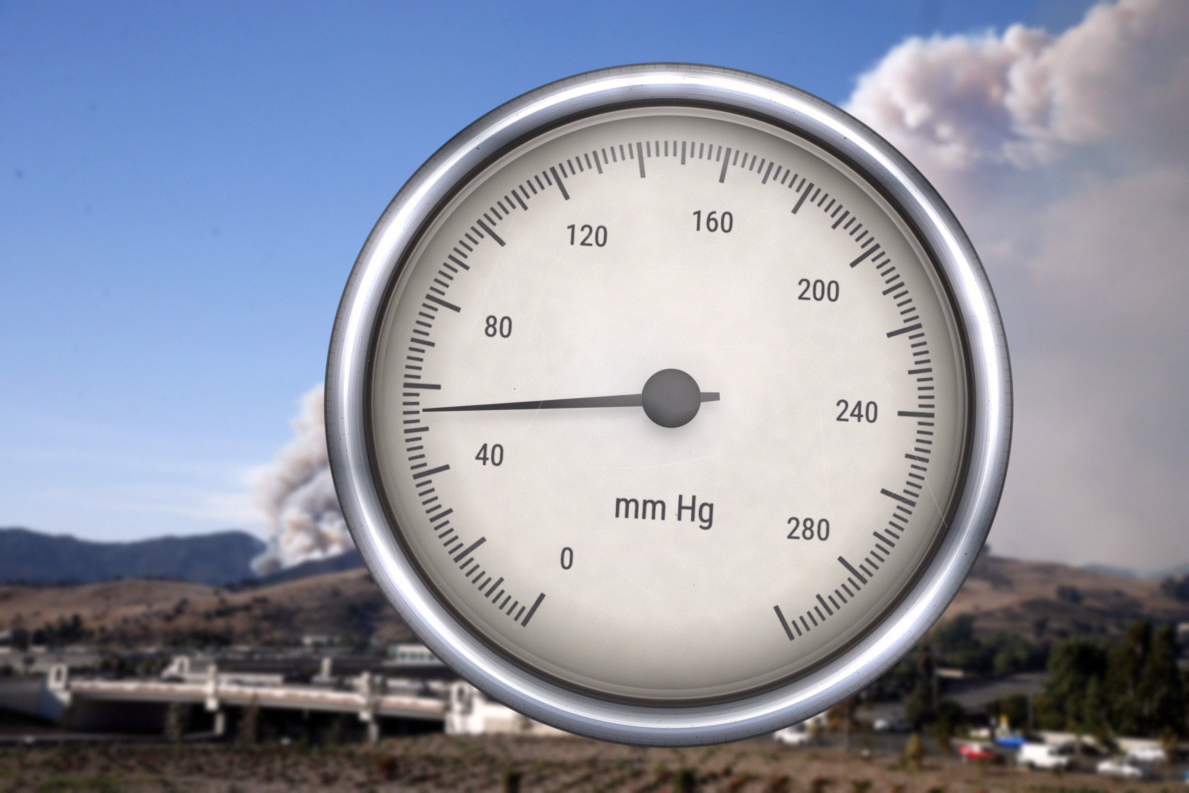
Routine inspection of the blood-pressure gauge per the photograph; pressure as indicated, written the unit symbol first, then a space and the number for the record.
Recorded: mmHg 54
